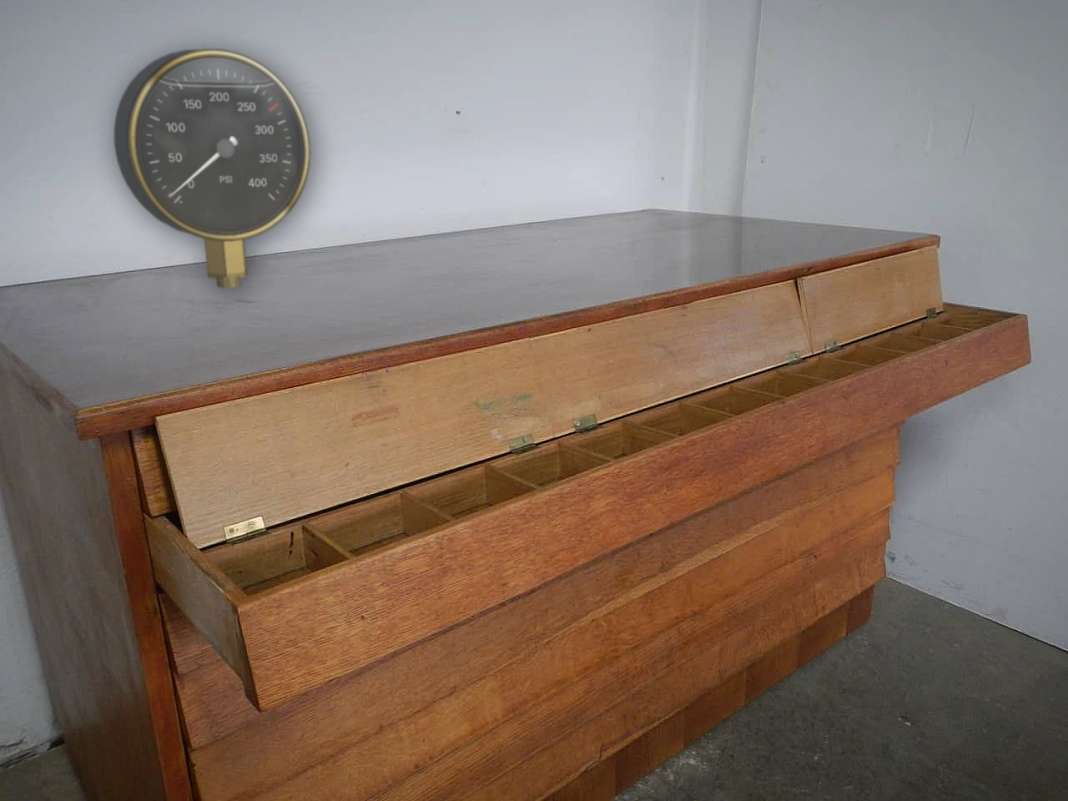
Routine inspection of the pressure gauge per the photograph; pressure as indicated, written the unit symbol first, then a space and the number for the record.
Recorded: psi 10
